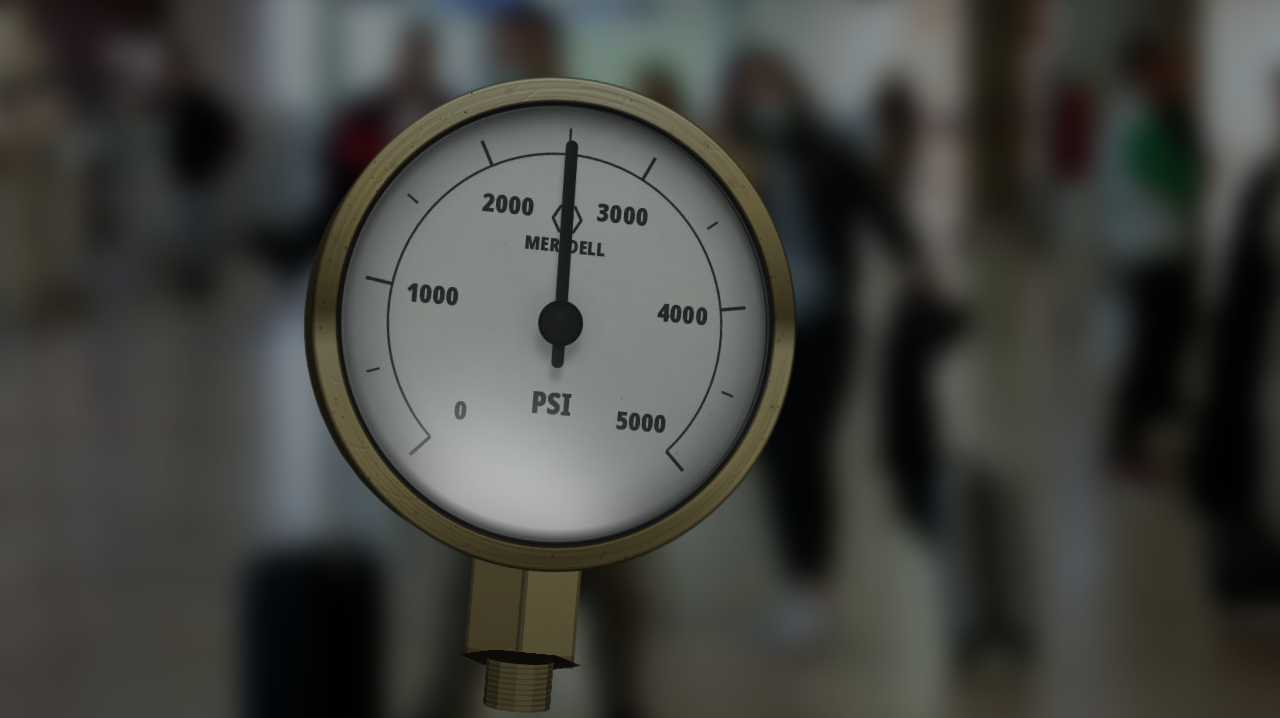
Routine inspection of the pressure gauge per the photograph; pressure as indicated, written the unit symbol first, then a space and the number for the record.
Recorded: psi 2500
